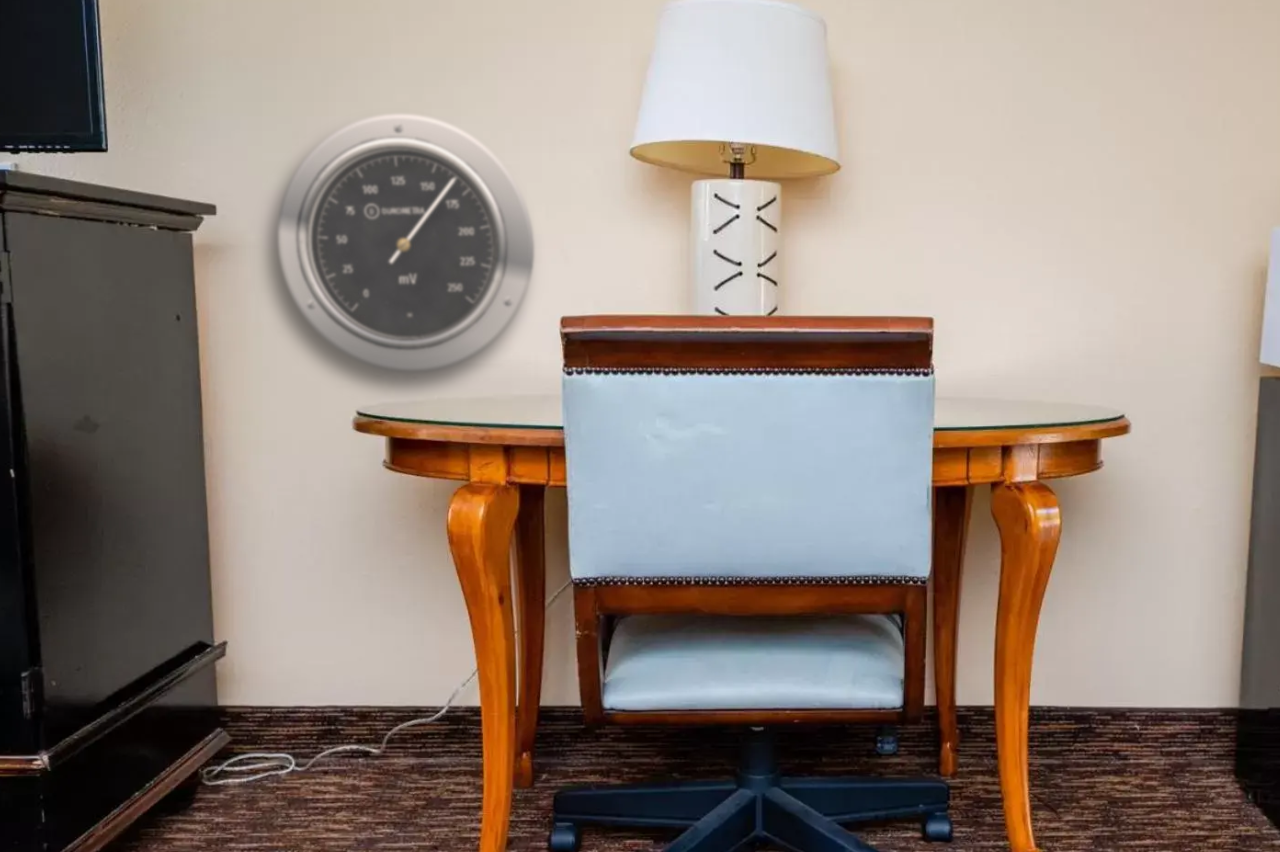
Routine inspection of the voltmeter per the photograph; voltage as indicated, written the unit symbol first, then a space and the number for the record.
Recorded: mV 165
